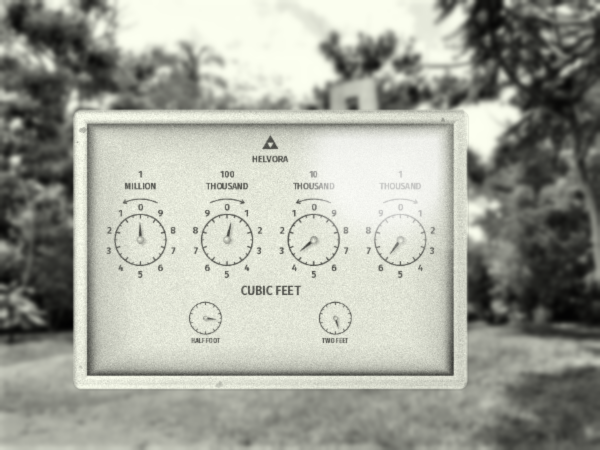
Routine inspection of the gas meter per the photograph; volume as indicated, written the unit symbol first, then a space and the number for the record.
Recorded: ft³ 3600
